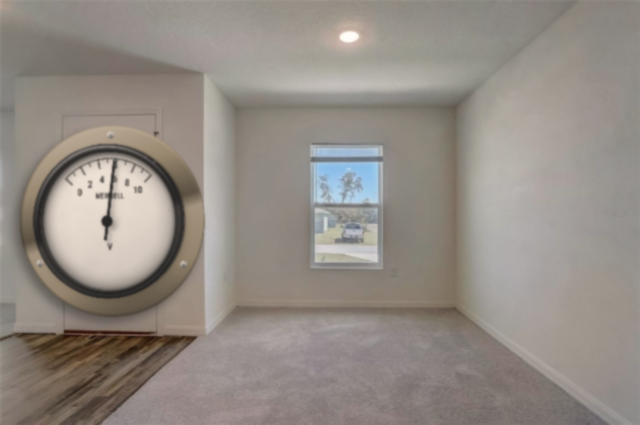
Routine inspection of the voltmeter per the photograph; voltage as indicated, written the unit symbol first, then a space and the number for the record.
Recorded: V 6
